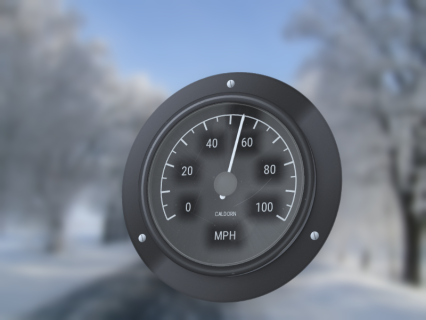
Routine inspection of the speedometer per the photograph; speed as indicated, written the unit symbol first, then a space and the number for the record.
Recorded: mph 55
